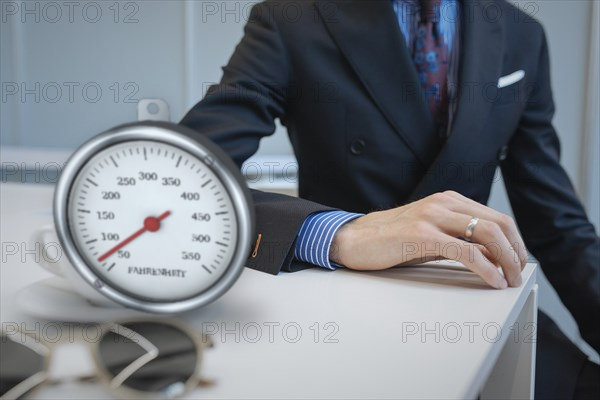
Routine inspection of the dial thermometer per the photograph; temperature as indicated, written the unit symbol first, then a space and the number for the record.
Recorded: °F 70
